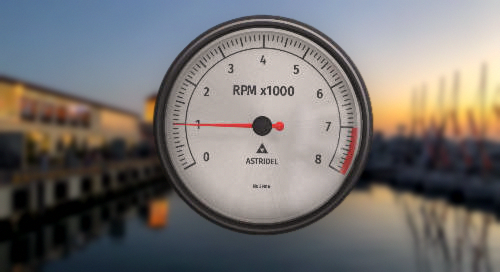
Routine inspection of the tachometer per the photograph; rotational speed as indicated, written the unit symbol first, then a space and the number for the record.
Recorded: rpm 1000
